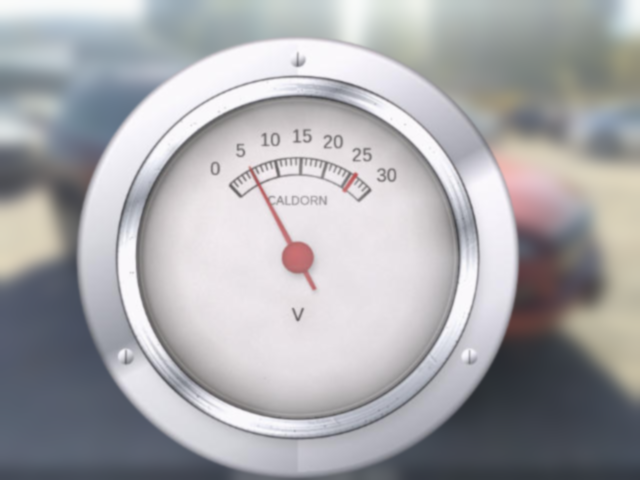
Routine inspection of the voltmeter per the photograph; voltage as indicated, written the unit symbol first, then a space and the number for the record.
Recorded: V 5
